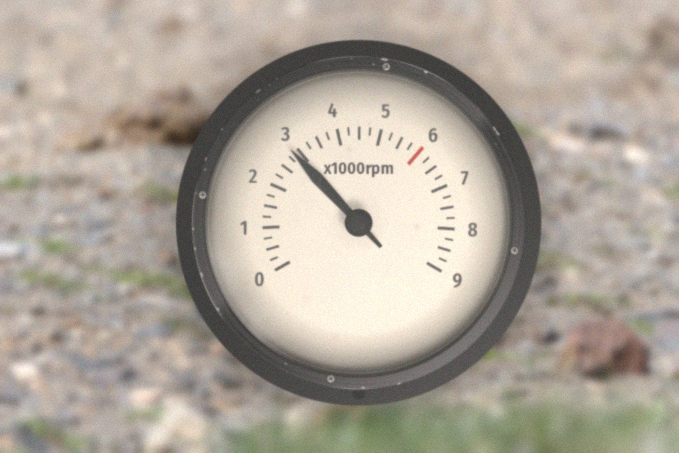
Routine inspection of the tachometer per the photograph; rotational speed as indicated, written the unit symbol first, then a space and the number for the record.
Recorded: rpm 2875
